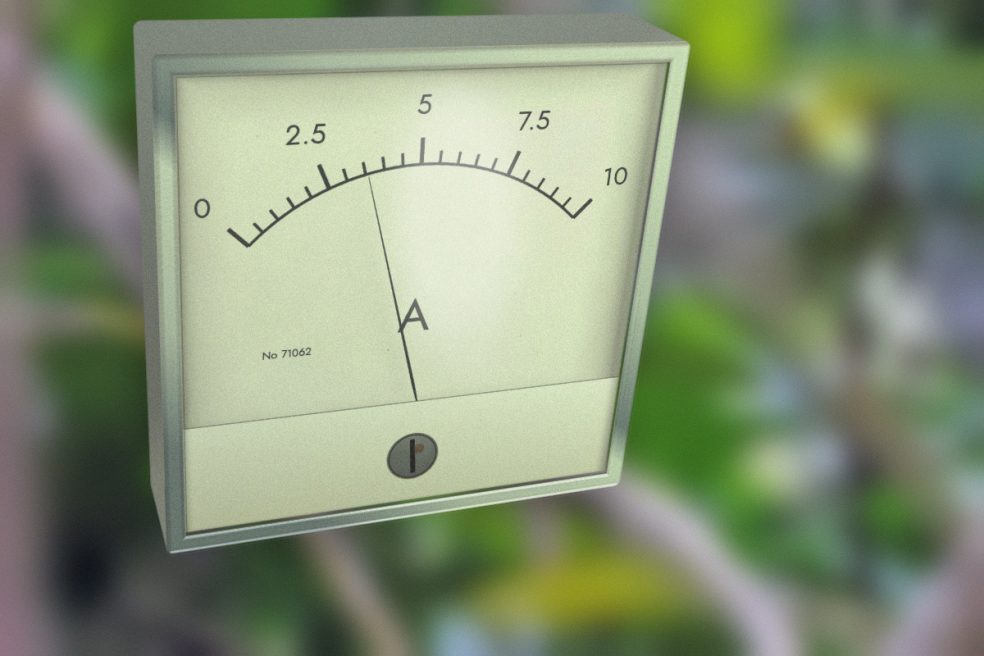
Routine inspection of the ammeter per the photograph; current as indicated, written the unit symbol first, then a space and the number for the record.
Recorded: A 3.5
